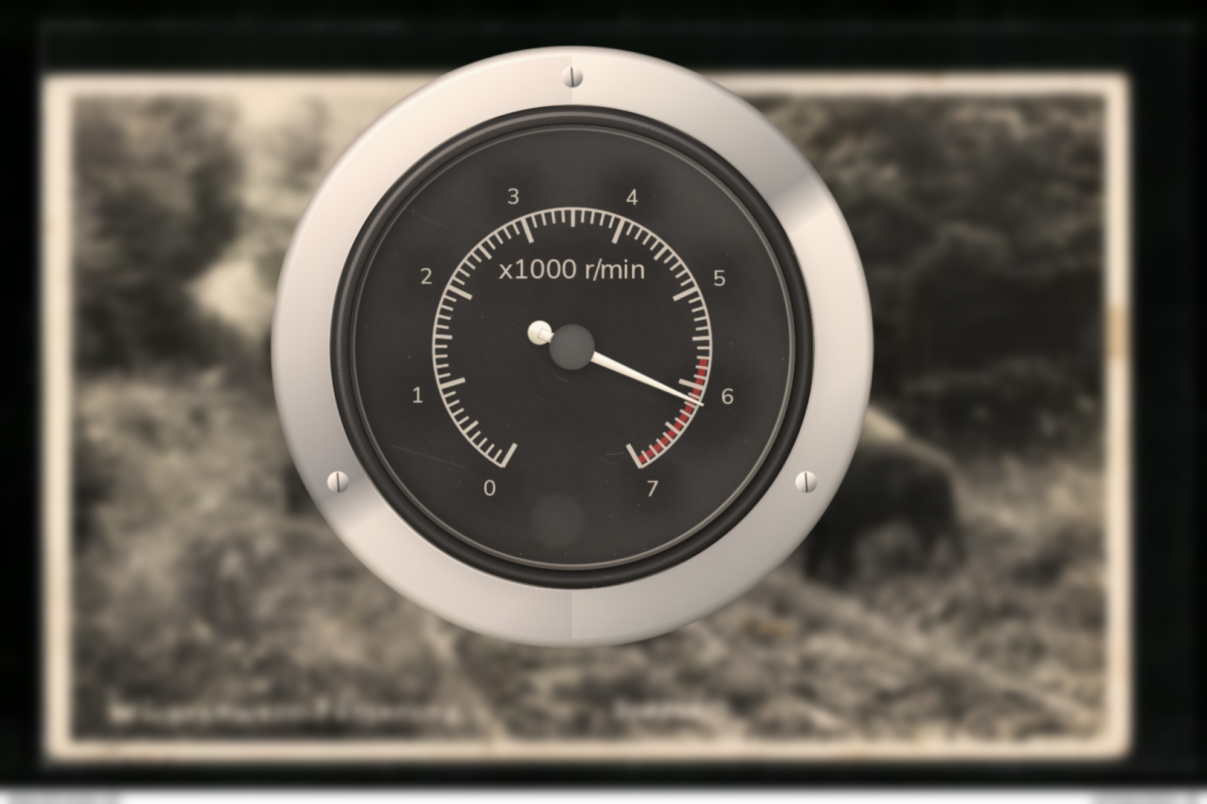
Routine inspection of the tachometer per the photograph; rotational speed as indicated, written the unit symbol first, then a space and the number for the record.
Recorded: rpm 6150
